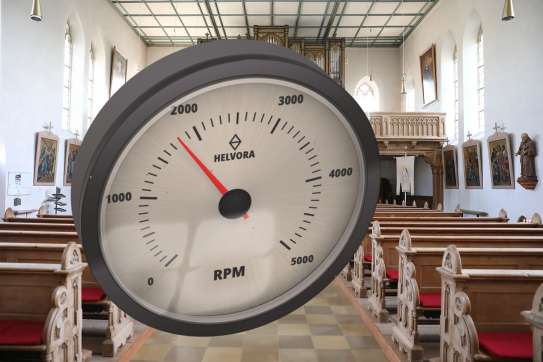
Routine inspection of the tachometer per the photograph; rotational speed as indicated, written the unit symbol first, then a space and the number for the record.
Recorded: rpm 1800
